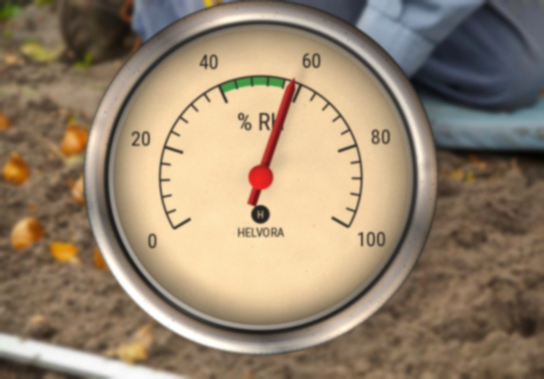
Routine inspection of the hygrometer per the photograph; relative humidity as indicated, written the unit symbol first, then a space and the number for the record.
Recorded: % 58
